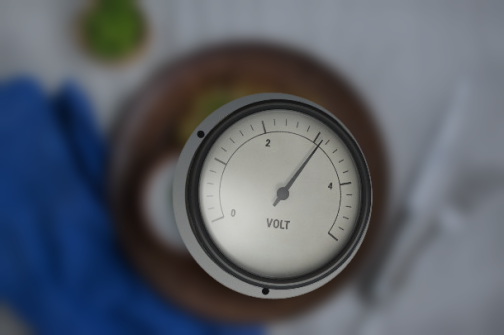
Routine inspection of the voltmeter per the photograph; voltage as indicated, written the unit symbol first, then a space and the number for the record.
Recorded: V 3.1
